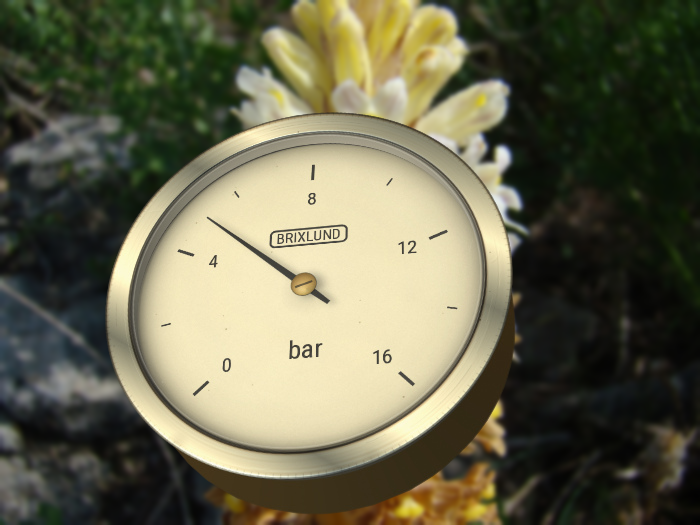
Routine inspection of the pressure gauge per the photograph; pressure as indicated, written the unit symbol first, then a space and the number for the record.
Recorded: bar 5
